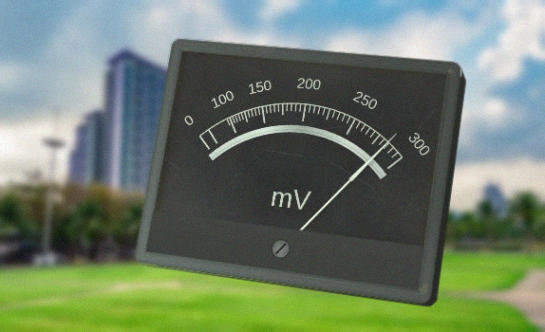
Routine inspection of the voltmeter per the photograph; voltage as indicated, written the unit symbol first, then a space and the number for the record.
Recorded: mV 285
